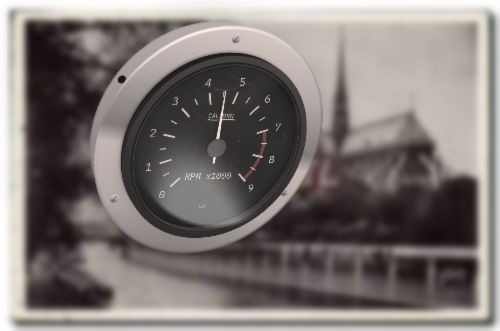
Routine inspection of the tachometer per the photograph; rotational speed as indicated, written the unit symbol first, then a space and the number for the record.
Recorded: rpm 4500
